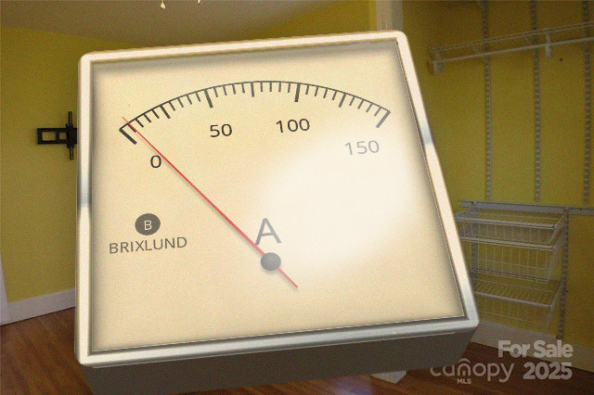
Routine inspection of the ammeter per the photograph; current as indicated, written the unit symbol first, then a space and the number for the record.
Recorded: A 5
